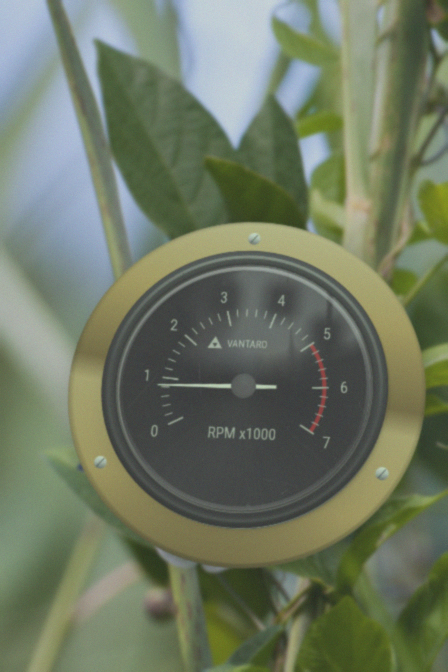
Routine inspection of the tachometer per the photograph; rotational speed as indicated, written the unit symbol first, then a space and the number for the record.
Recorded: rpm 800
